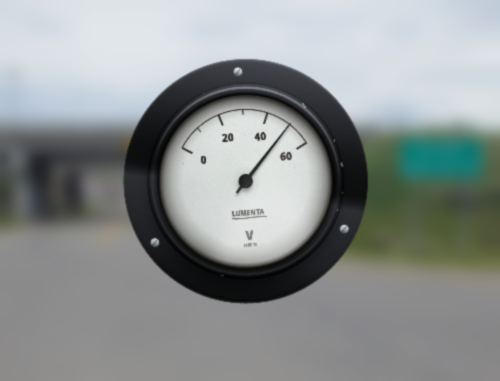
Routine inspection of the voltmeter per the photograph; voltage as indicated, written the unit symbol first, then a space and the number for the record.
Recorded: V 50
